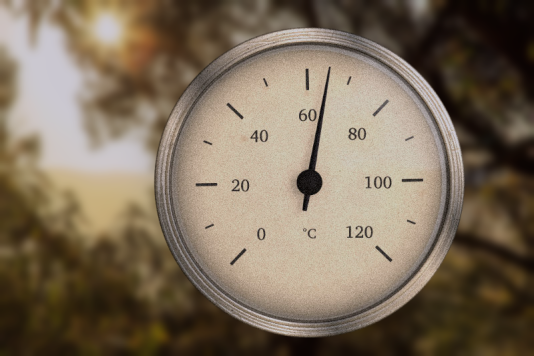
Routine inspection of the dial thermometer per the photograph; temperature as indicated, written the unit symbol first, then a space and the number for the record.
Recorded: °C 65
